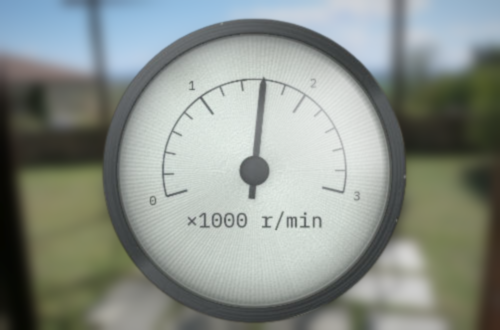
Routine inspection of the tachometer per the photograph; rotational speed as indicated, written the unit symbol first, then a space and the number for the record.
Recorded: rpm 1600
